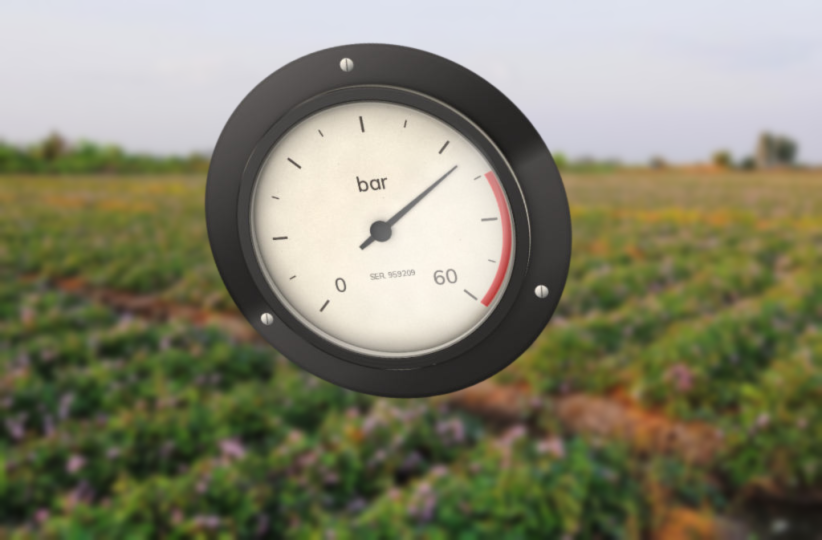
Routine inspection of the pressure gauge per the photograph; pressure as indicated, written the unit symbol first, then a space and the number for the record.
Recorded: bar 42.5
